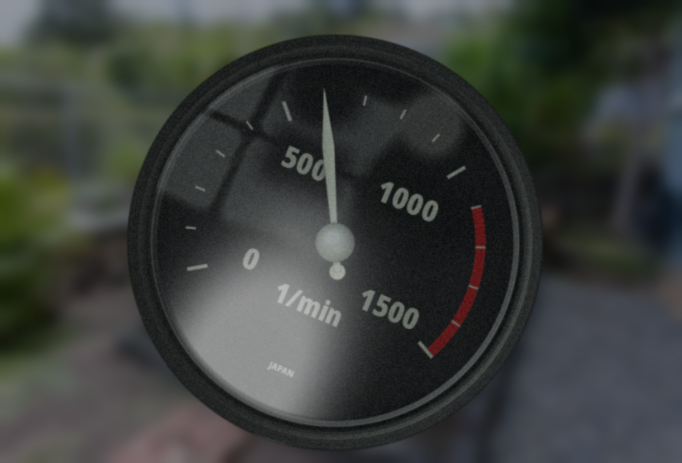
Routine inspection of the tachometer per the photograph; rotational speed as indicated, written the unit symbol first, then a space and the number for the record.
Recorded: rpm 600
